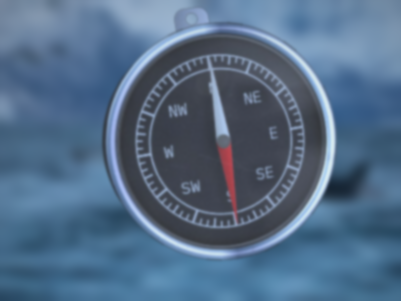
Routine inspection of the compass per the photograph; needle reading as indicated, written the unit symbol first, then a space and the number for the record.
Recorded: ° 180
